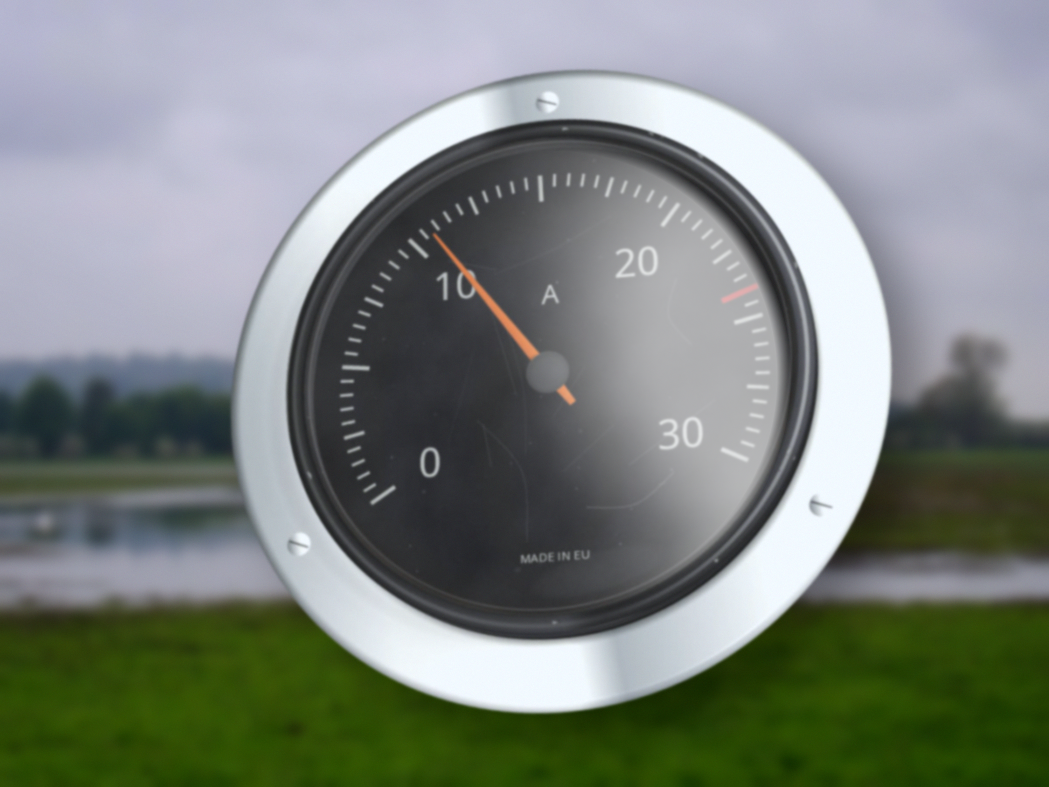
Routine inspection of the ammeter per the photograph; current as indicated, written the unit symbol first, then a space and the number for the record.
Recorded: A 10.75
